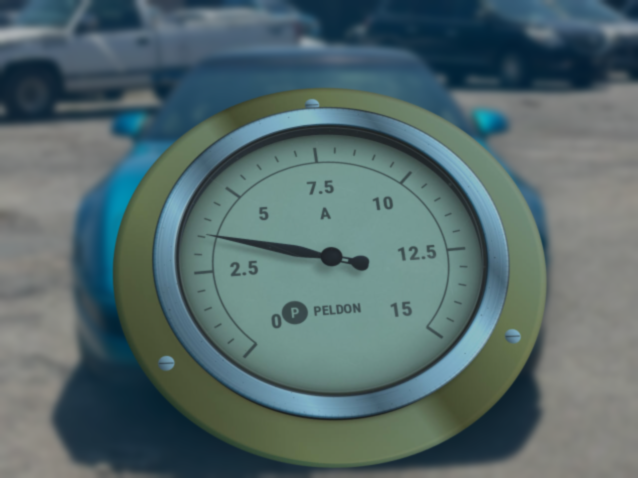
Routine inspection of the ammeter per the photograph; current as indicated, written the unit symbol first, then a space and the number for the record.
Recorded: A 3.5
